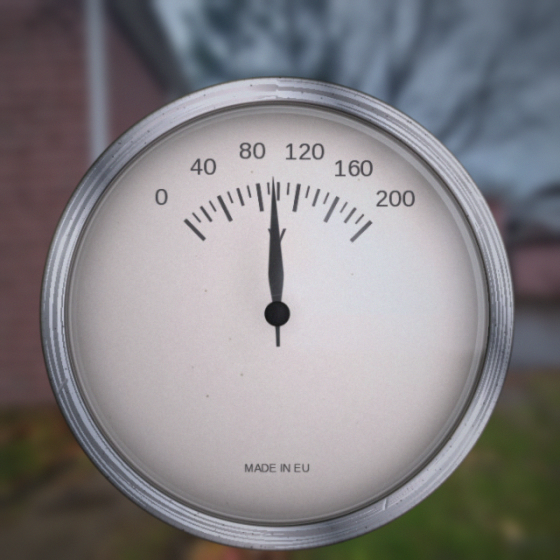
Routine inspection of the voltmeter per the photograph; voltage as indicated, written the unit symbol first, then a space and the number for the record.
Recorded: V 95
